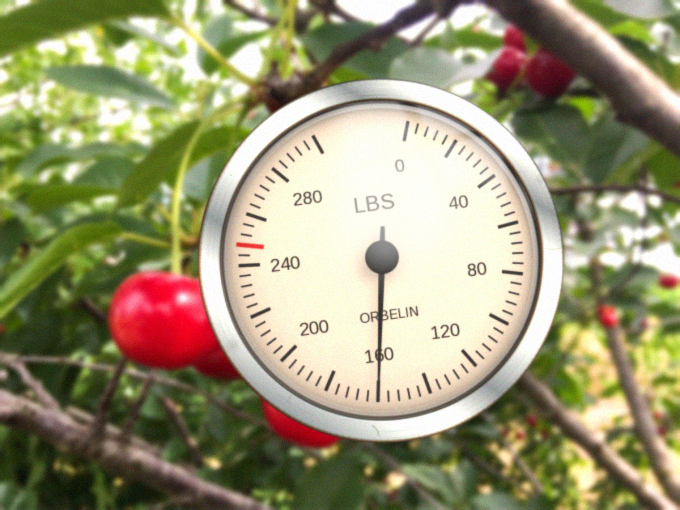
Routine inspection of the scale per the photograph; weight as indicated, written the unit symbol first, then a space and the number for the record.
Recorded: lb 160
